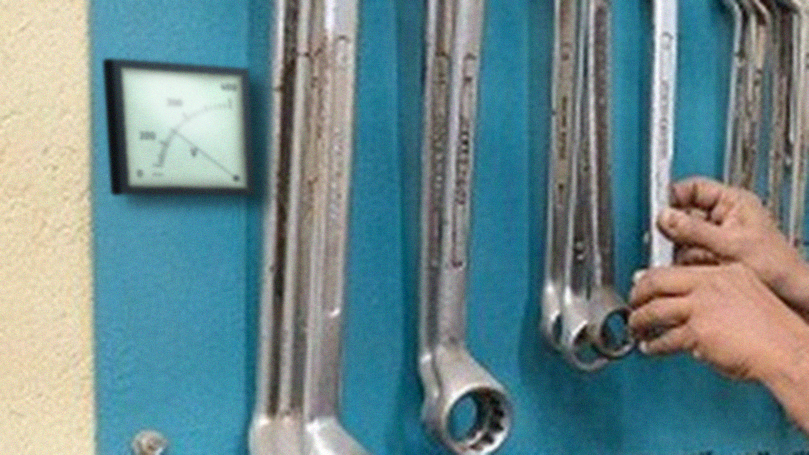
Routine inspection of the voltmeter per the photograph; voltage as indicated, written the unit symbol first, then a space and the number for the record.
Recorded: V 250
